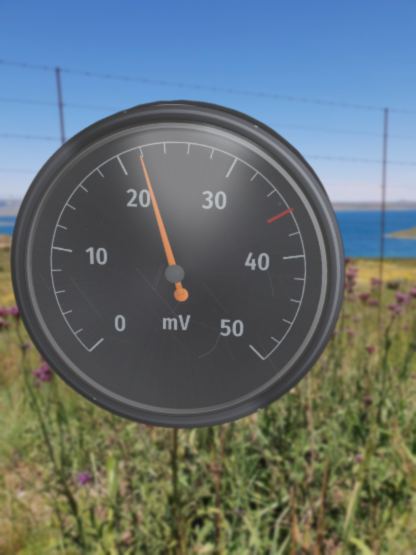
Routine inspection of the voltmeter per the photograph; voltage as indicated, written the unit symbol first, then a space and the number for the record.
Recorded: mV 22
